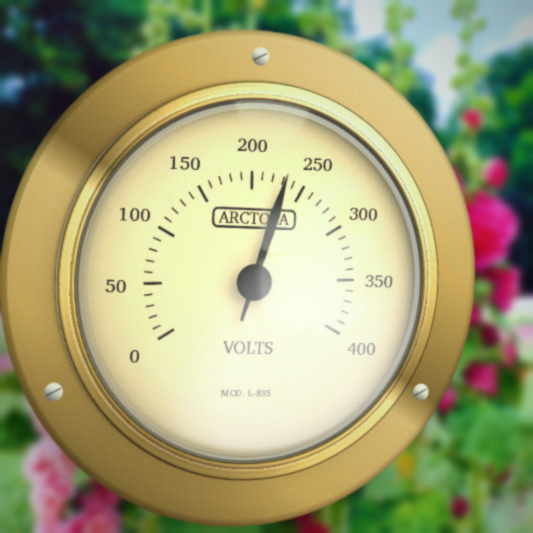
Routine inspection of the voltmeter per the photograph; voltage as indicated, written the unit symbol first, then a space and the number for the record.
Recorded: V 230
